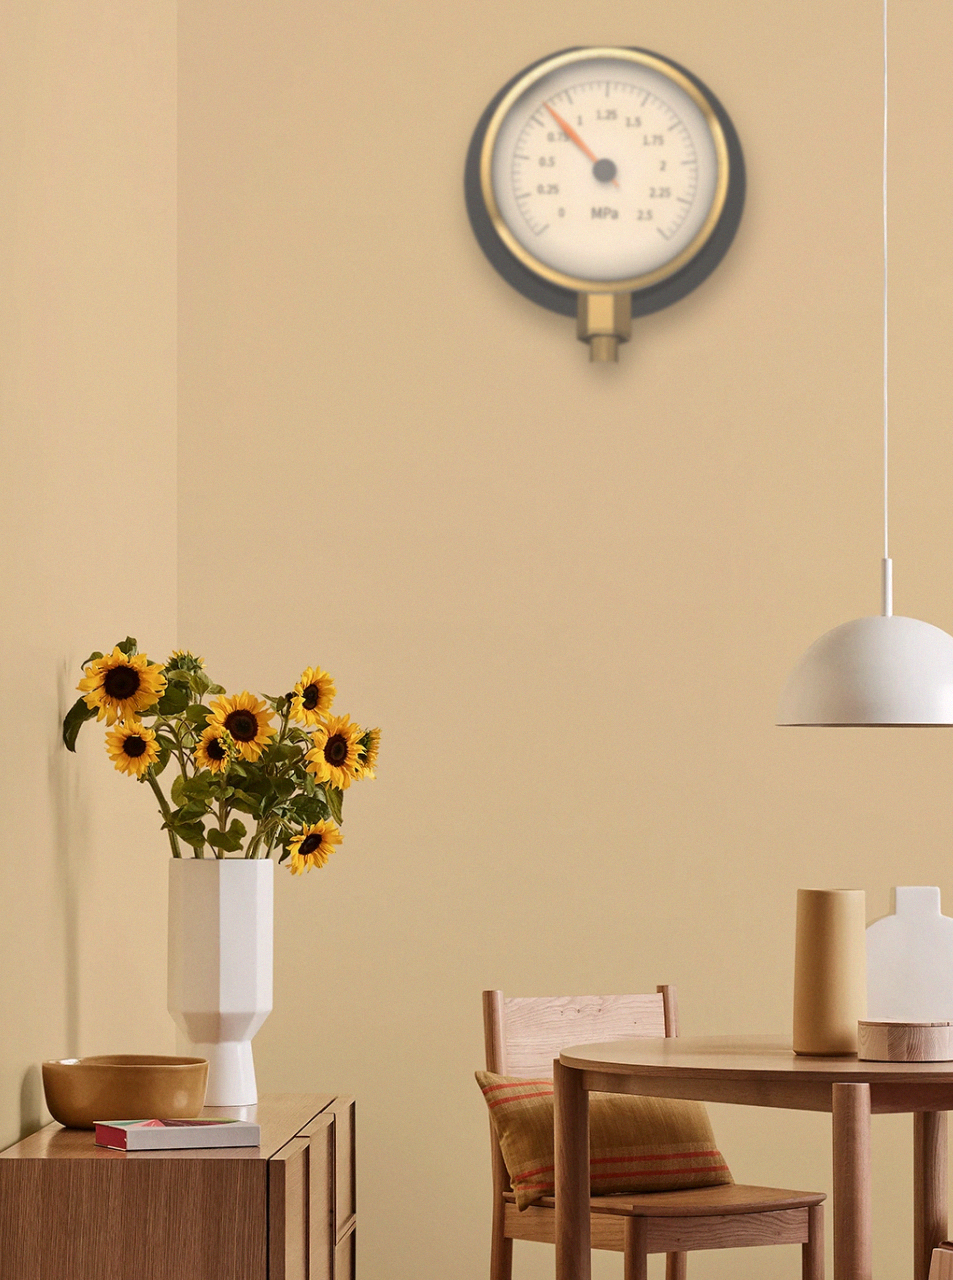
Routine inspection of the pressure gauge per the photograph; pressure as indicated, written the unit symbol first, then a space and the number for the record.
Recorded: MPa 0.85
